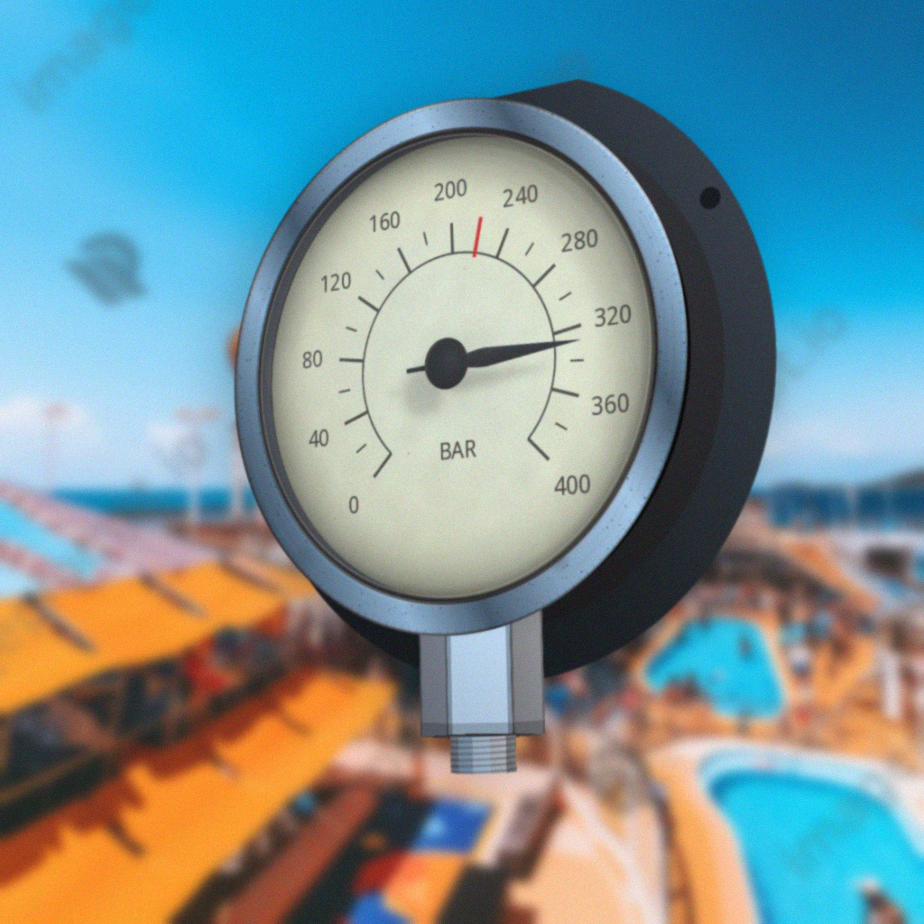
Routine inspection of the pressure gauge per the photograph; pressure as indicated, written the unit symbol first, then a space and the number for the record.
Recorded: bar 330
